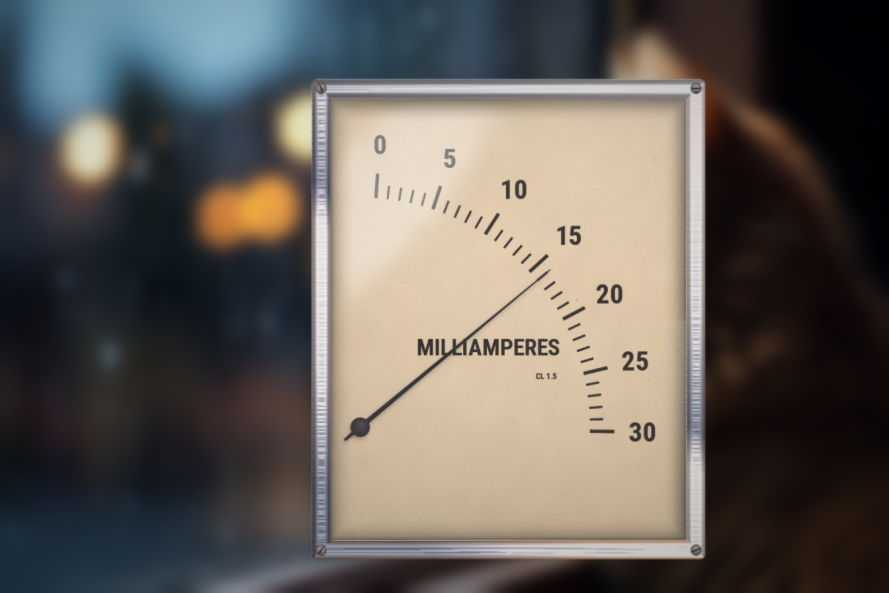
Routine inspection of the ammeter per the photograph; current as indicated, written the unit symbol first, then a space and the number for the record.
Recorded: mA 16
